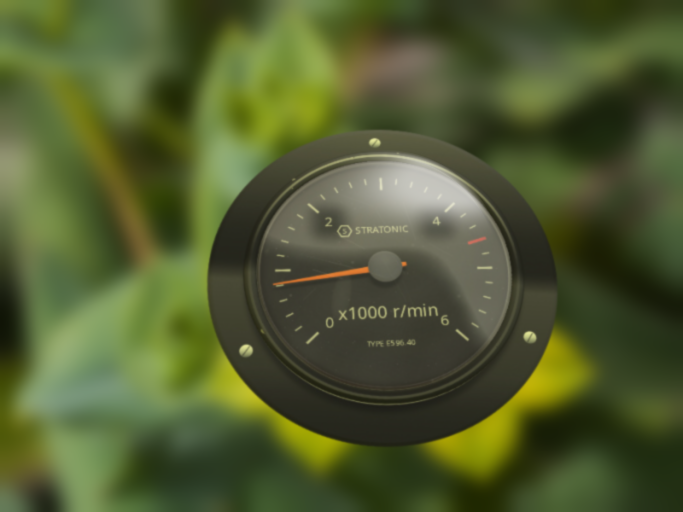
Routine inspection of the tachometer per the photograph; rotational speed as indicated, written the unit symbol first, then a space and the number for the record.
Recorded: rpm 800
